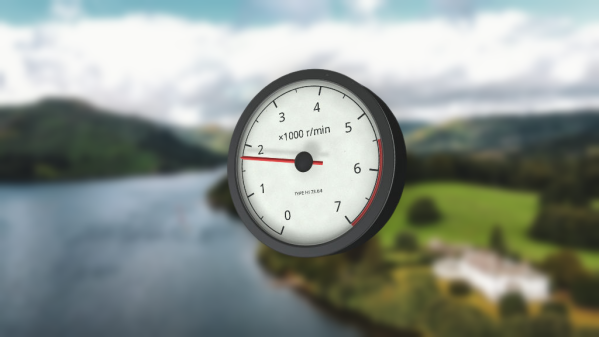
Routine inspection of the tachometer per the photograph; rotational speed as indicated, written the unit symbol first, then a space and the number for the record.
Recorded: rpm 1750
